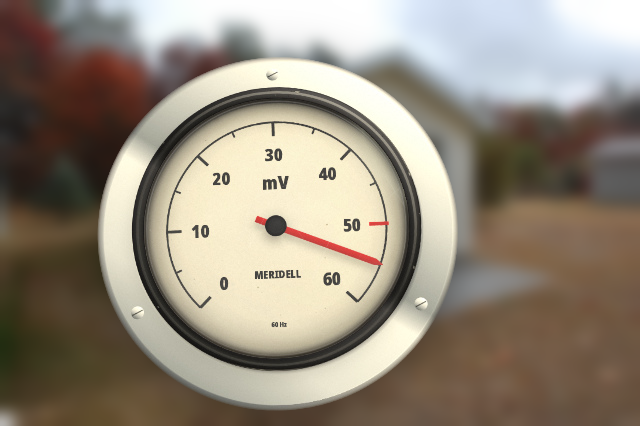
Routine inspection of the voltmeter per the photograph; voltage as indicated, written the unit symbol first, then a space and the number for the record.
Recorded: mV 55
